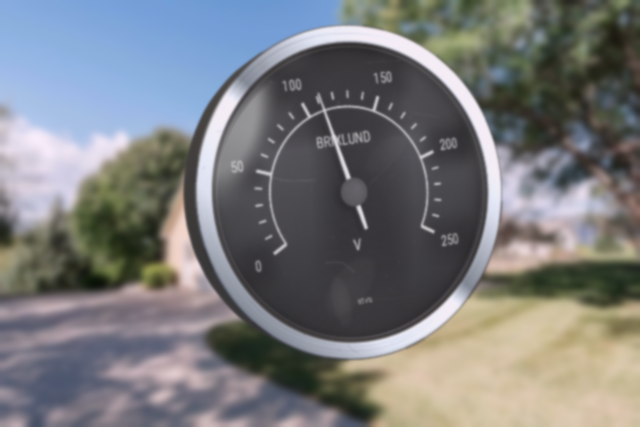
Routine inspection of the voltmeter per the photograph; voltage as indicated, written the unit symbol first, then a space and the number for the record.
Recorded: V 110
